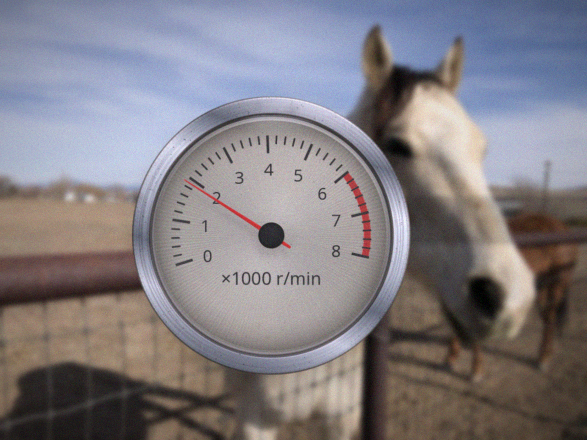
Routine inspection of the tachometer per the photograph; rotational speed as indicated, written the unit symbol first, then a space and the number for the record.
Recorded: rpm 1900
